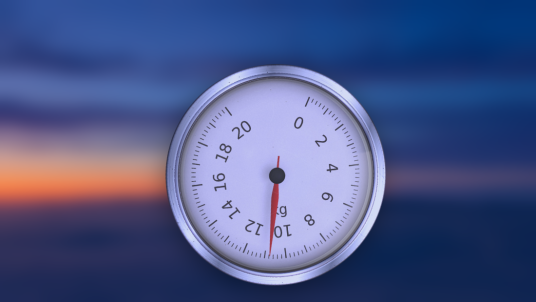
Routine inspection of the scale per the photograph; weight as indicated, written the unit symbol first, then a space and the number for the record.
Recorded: kg 10.8
